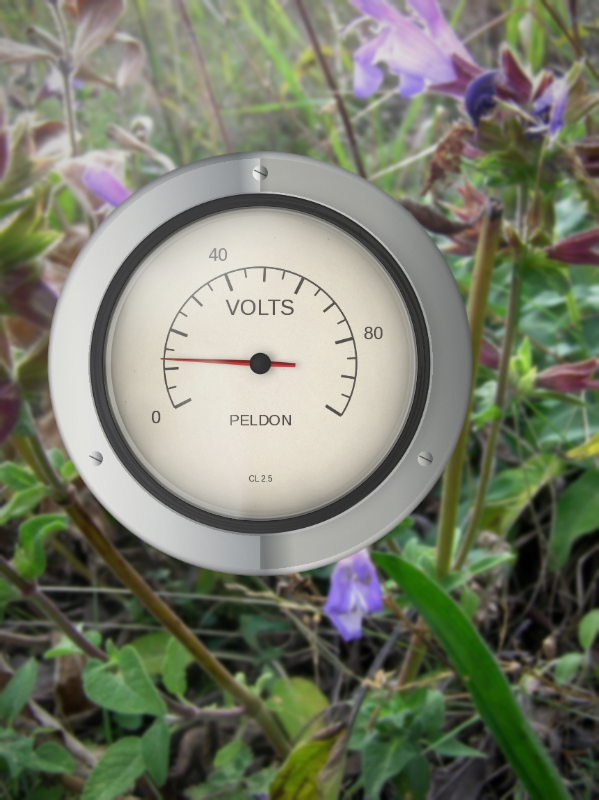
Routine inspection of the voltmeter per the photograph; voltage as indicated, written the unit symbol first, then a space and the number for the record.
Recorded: V 12.5
